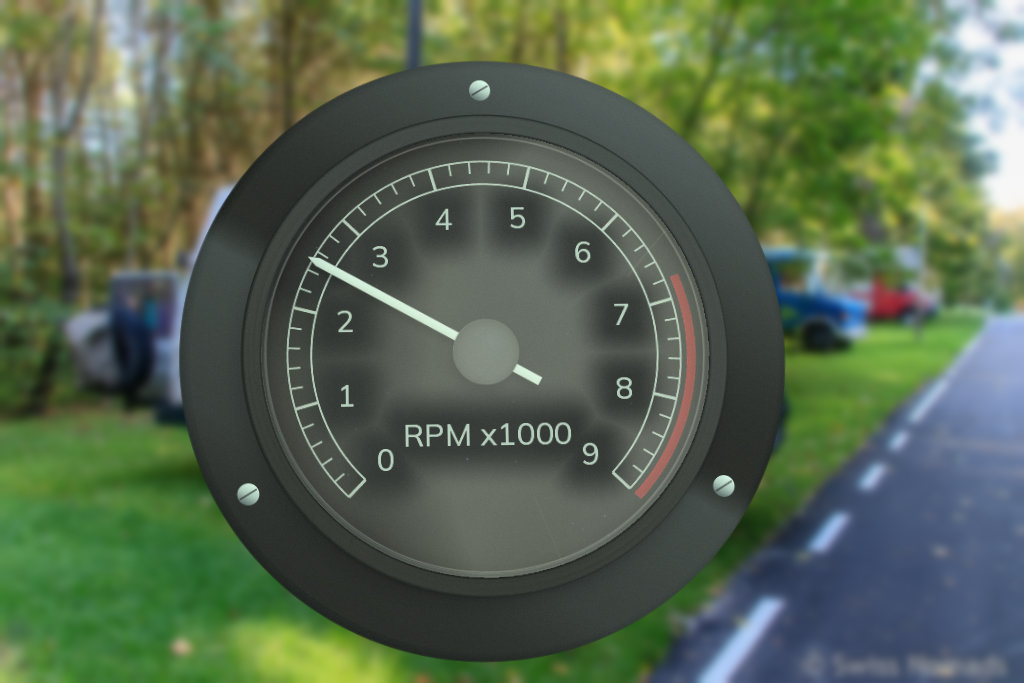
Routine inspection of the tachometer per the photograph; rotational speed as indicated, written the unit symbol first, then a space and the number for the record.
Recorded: rpm 2500
